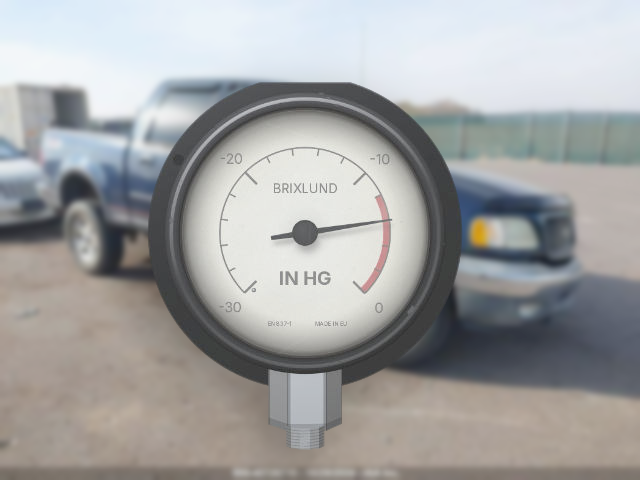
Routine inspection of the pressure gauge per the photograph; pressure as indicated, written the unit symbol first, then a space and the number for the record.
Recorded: inHg -6
